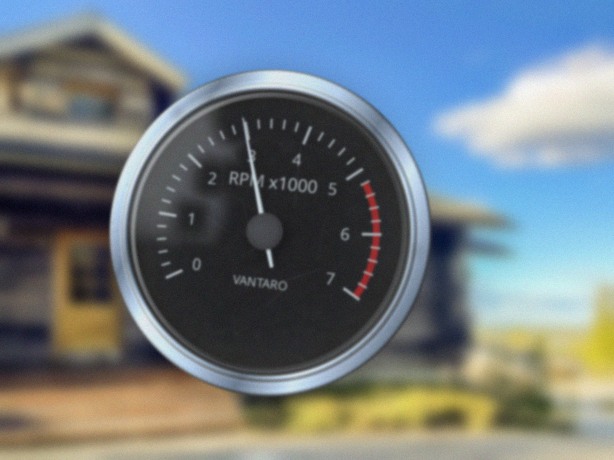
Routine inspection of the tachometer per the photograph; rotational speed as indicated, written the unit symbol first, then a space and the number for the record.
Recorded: rpm 3000
